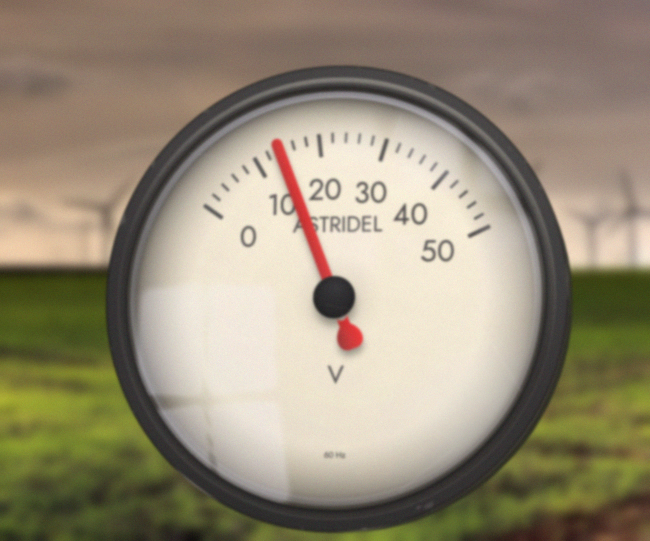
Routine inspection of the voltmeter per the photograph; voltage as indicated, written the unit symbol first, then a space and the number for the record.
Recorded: V 14
